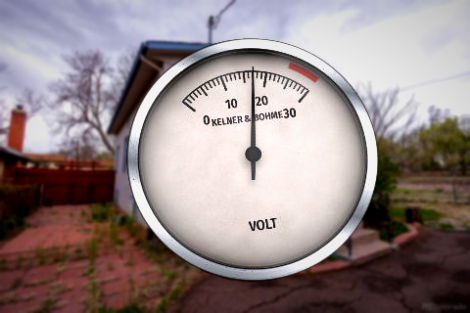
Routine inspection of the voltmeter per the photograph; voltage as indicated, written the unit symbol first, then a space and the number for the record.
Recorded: V 17
